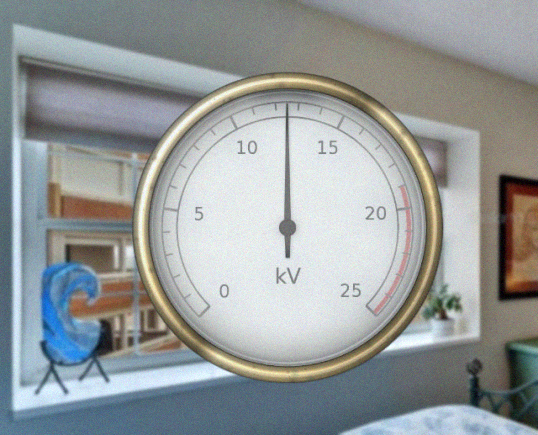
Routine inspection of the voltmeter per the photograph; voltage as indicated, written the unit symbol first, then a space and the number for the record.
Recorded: kV 12.5
